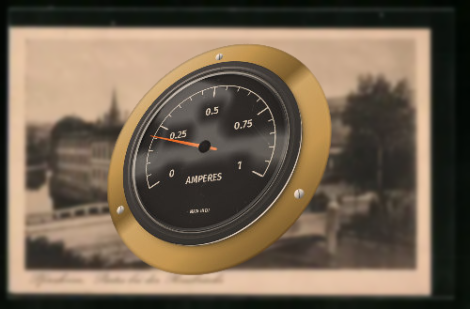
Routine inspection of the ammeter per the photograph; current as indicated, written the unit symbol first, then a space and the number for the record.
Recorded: A 0.2
